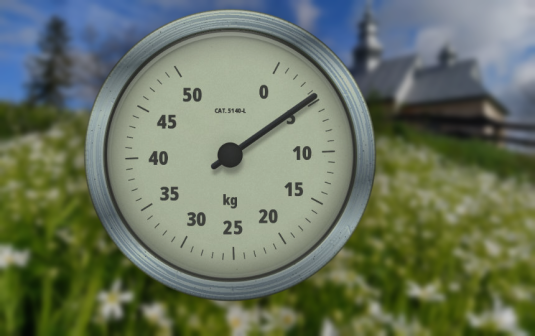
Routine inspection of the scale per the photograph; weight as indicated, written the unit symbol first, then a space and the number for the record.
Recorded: kg 4.5
